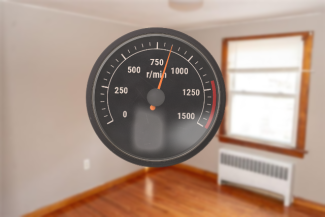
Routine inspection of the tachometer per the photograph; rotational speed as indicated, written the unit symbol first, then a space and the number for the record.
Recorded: rpm 850
